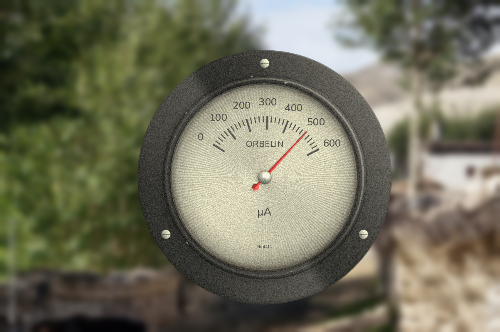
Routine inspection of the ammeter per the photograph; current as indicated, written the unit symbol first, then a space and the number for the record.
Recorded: µA 500
